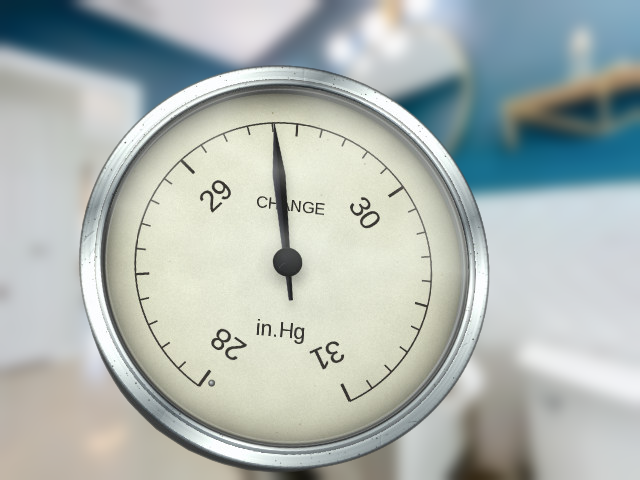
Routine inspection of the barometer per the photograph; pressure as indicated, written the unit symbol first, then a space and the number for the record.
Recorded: inHg 29.4
